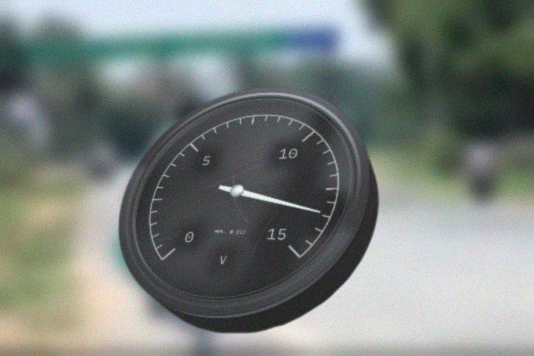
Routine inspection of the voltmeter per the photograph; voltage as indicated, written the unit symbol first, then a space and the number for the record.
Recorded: V 13.5
